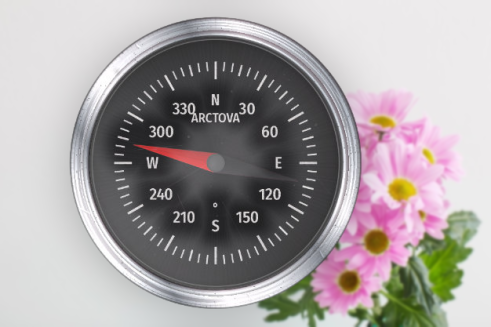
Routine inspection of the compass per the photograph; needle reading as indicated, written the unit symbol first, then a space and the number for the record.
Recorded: ° 282.5
